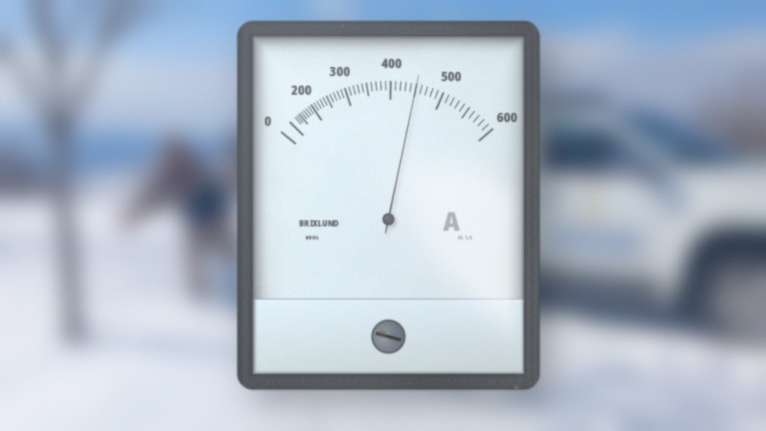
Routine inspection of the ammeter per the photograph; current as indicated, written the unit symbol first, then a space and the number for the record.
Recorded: A 450
